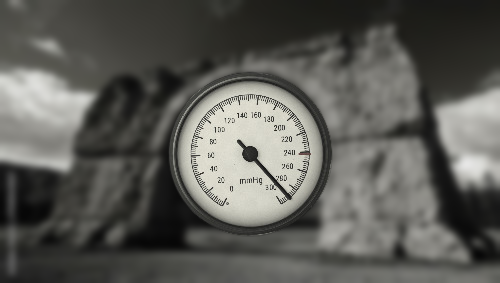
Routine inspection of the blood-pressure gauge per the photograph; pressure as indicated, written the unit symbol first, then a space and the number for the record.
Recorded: mmHg 290
